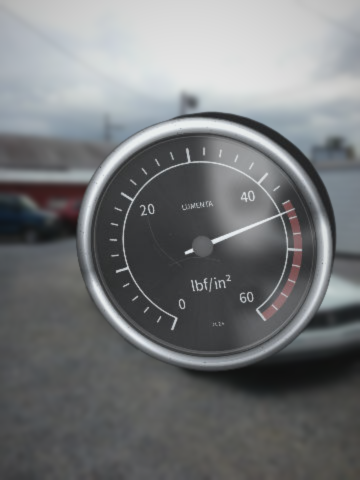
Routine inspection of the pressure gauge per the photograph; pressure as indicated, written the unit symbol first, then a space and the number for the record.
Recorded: psi 45
